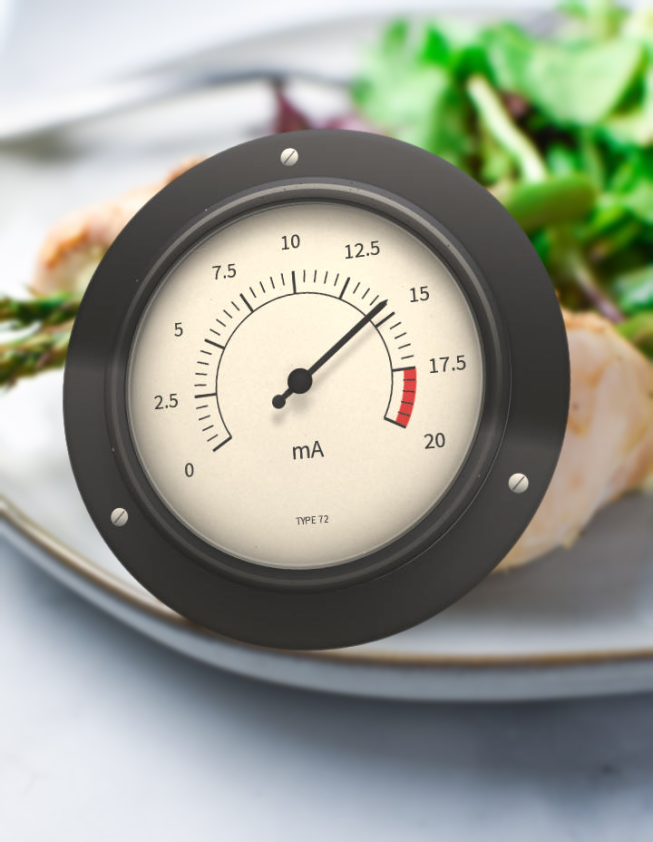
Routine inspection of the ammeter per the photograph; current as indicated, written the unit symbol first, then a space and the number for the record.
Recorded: mA 14.5
